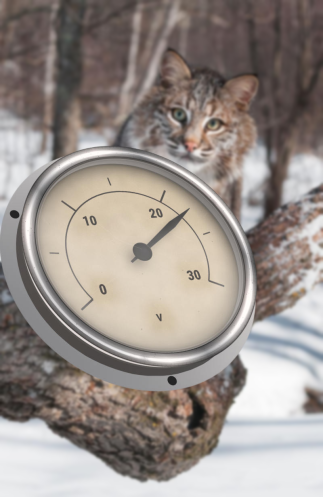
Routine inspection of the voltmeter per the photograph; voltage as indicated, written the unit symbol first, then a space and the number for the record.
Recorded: V 22.5
